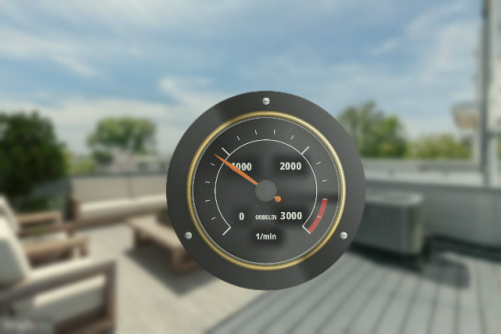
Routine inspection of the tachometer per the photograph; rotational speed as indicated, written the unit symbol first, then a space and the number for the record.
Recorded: rpm 900
